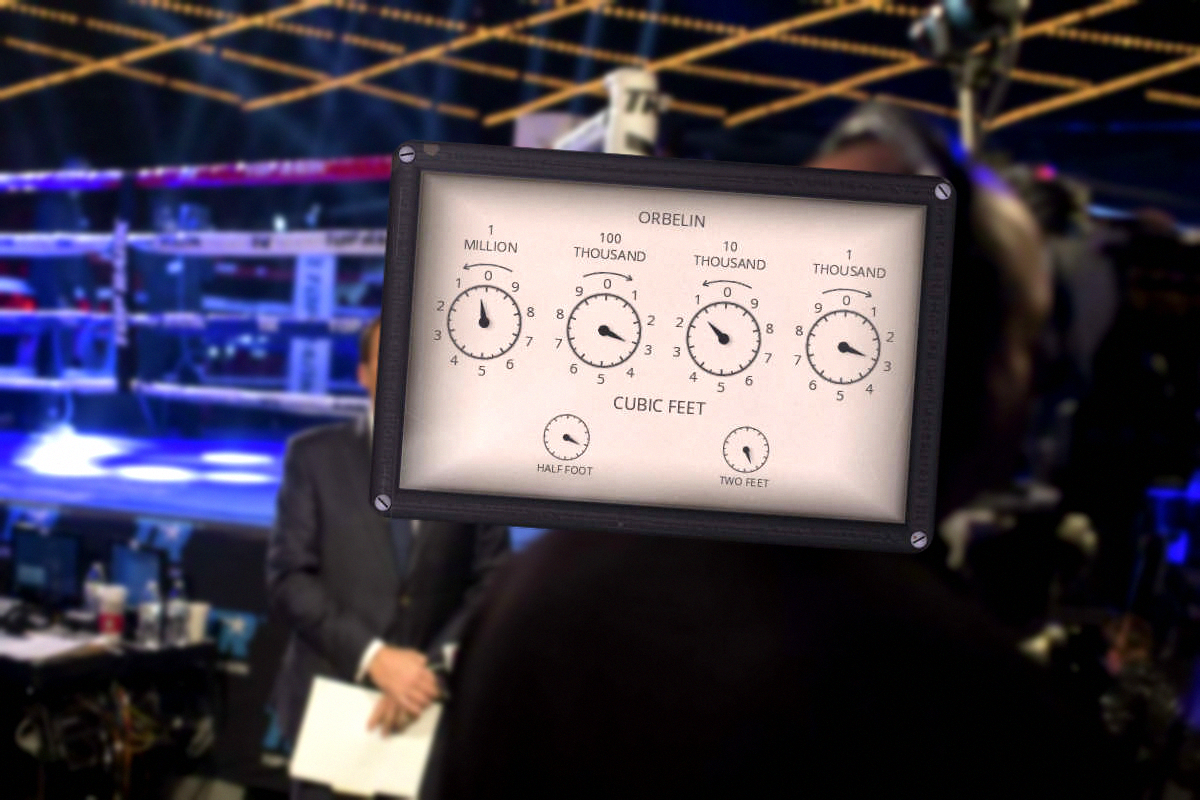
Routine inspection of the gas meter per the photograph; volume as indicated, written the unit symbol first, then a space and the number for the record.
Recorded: ft³ 31300
